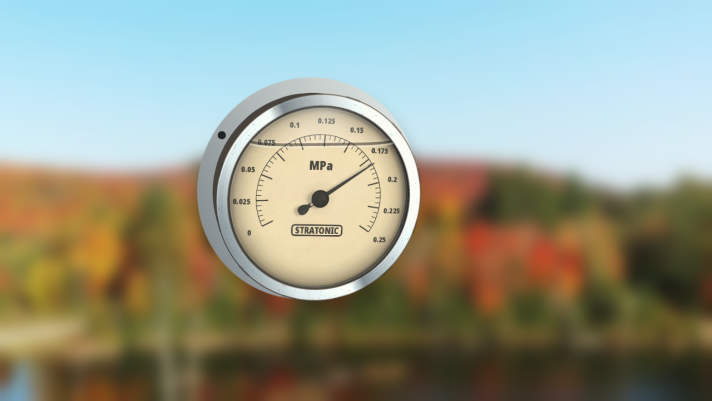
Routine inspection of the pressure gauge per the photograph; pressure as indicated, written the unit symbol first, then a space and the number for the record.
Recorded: MPa 0.18
